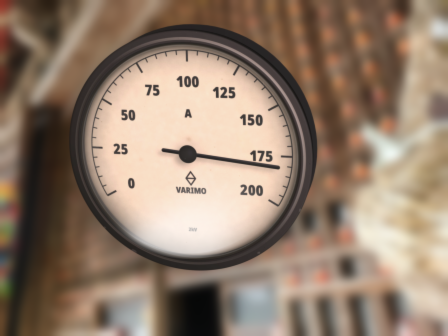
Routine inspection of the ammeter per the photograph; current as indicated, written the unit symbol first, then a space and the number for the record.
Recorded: A 180
